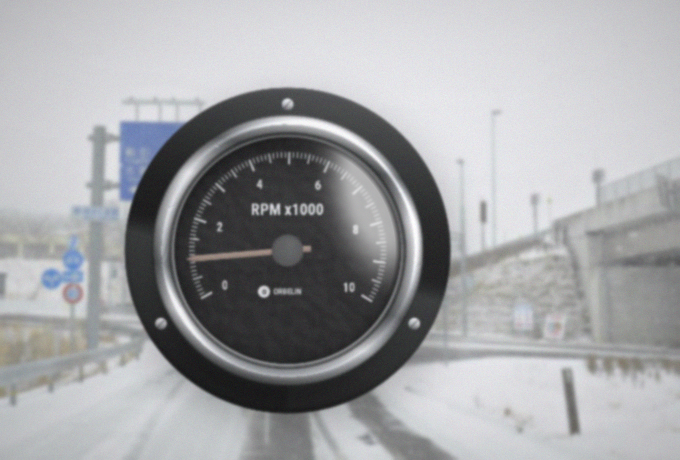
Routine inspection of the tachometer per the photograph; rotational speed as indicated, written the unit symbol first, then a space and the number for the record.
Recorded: rpm 1000
